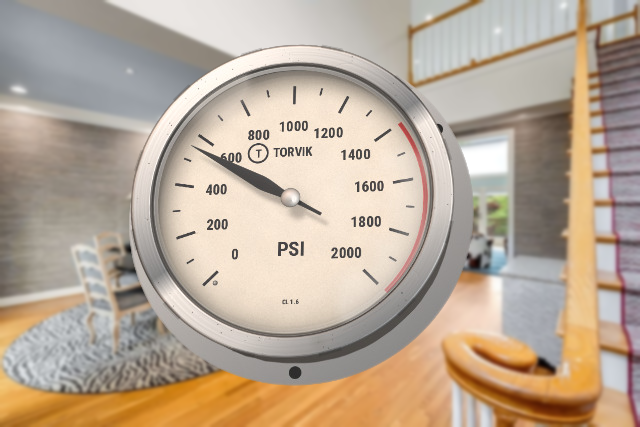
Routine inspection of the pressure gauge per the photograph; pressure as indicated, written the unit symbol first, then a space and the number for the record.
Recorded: psi 550
